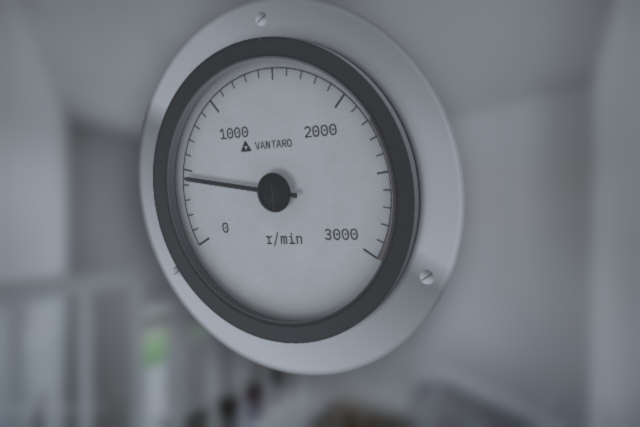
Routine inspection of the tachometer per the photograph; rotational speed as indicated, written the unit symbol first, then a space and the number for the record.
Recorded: rpm 450
